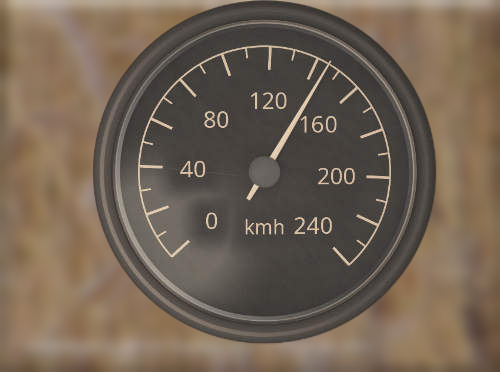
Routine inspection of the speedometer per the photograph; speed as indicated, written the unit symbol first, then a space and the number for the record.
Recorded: km/h 145
